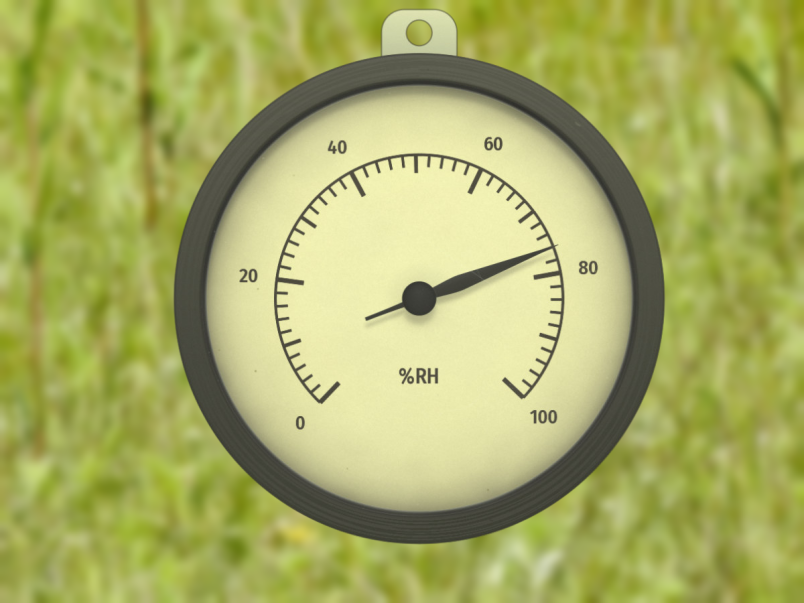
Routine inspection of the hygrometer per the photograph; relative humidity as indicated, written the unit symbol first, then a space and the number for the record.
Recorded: % 76
